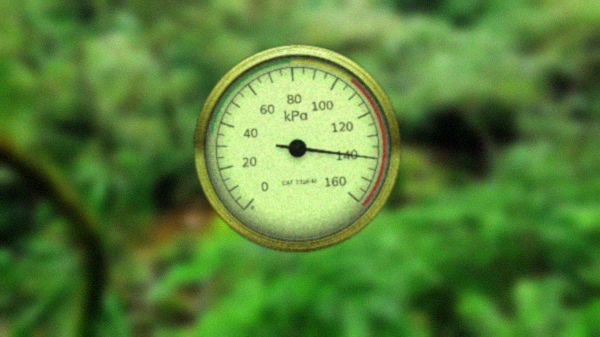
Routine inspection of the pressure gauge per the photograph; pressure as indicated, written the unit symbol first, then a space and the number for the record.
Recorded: kPa 140
